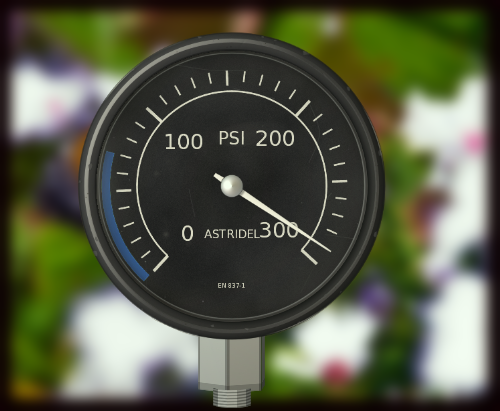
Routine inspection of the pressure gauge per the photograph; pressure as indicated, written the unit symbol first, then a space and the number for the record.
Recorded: psi 290
